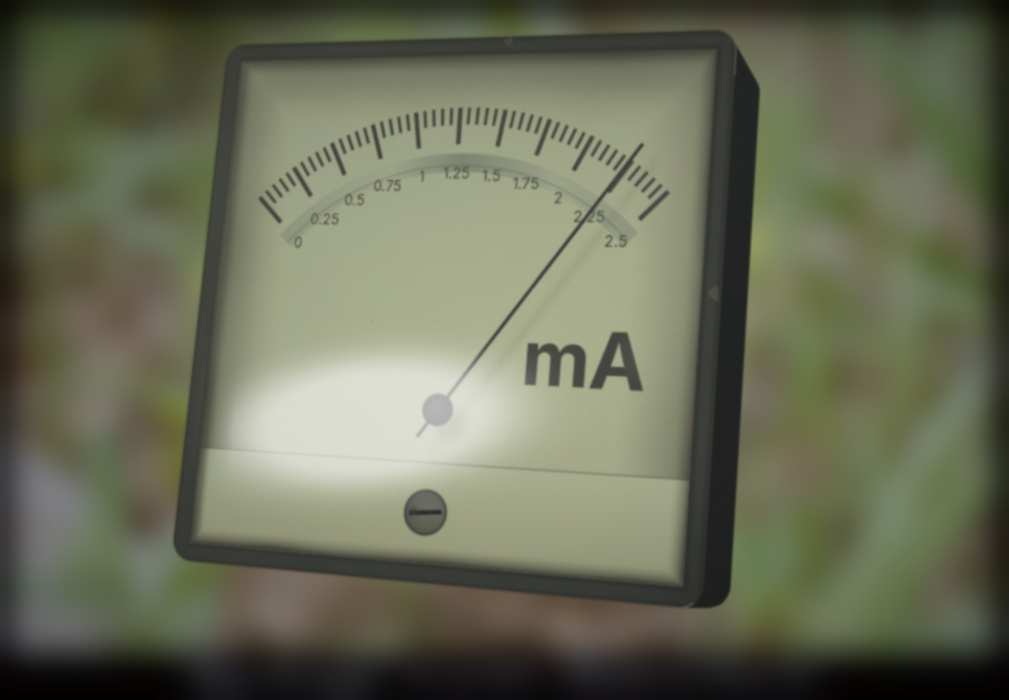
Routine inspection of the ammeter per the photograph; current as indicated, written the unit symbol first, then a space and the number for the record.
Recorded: mA 2.25
